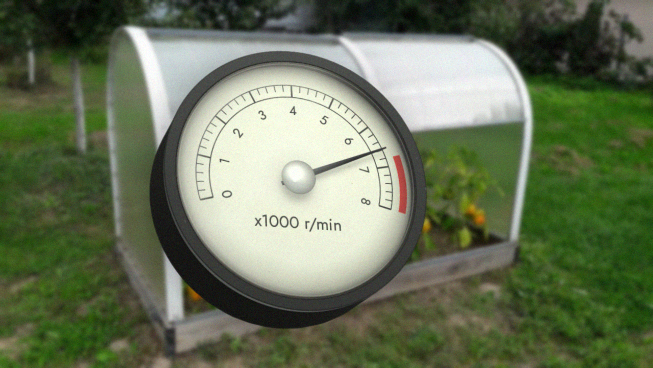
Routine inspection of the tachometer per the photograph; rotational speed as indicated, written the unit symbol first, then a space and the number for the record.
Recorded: rpm 6600
